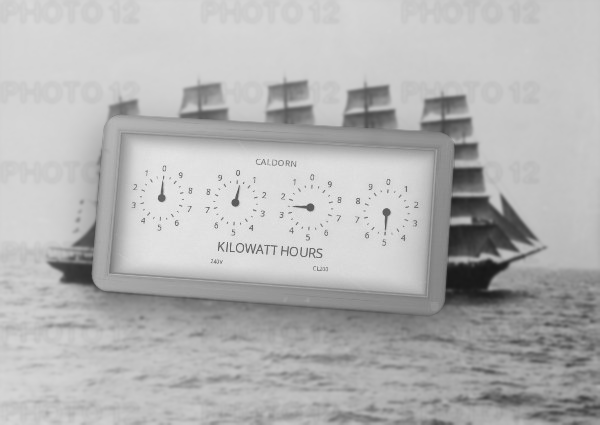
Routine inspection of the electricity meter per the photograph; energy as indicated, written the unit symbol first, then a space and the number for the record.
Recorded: kWh 25
